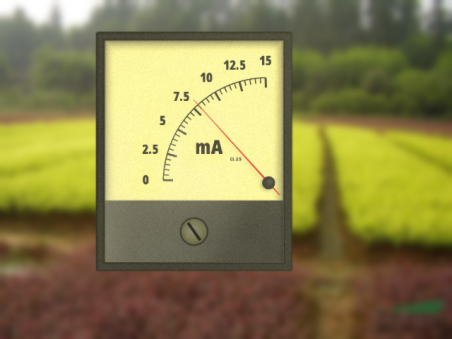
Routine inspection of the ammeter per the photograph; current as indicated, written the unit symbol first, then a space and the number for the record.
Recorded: mA 8
